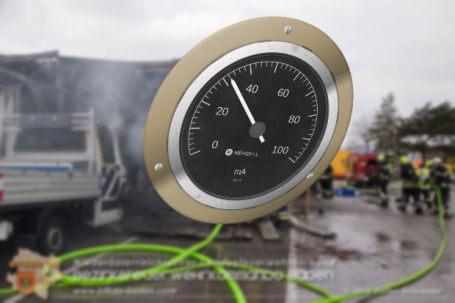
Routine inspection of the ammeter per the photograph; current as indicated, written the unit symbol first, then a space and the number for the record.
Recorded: mA 32
